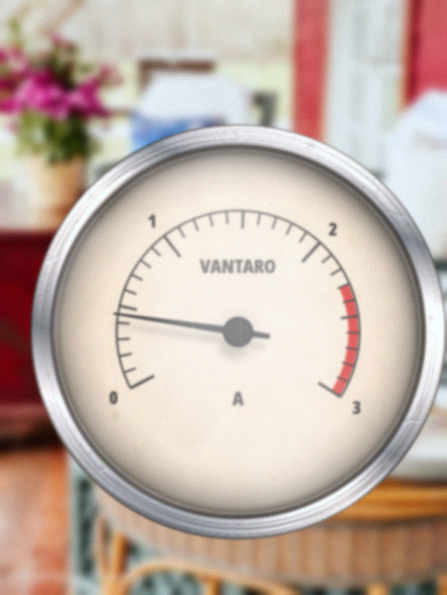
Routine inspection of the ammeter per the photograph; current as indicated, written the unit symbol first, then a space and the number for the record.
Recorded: A 0.45
